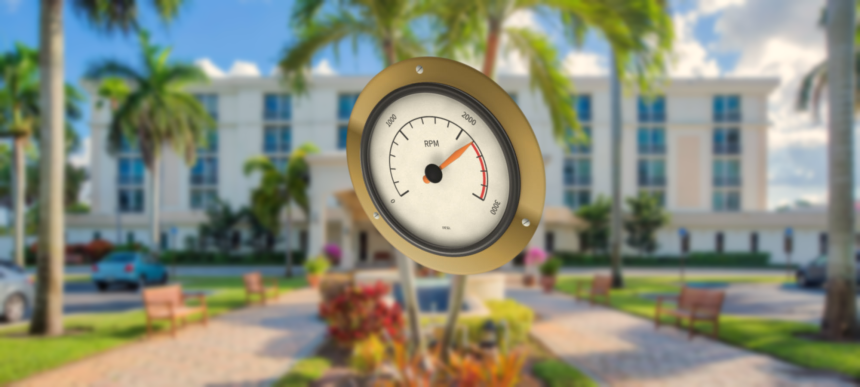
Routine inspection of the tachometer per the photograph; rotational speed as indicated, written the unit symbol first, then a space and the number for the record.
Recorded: rpm 2200
